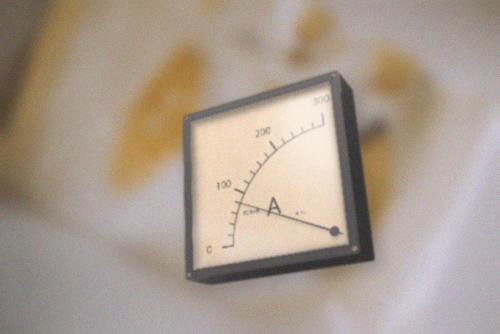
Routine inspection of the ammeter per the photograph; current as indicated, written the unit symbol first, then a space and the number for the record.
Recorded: A 80
